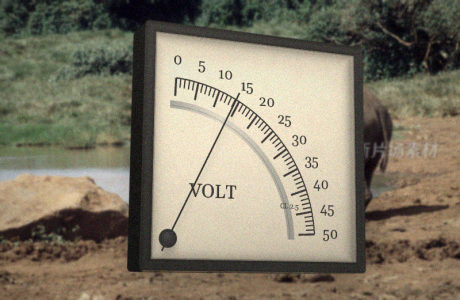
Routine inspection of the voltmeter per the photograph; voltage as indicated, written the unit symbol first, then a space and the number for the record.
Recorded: V 14
